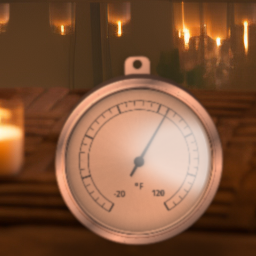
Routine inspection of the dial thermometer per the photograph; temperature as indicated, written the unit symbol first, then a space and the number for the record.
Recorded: °F 64
